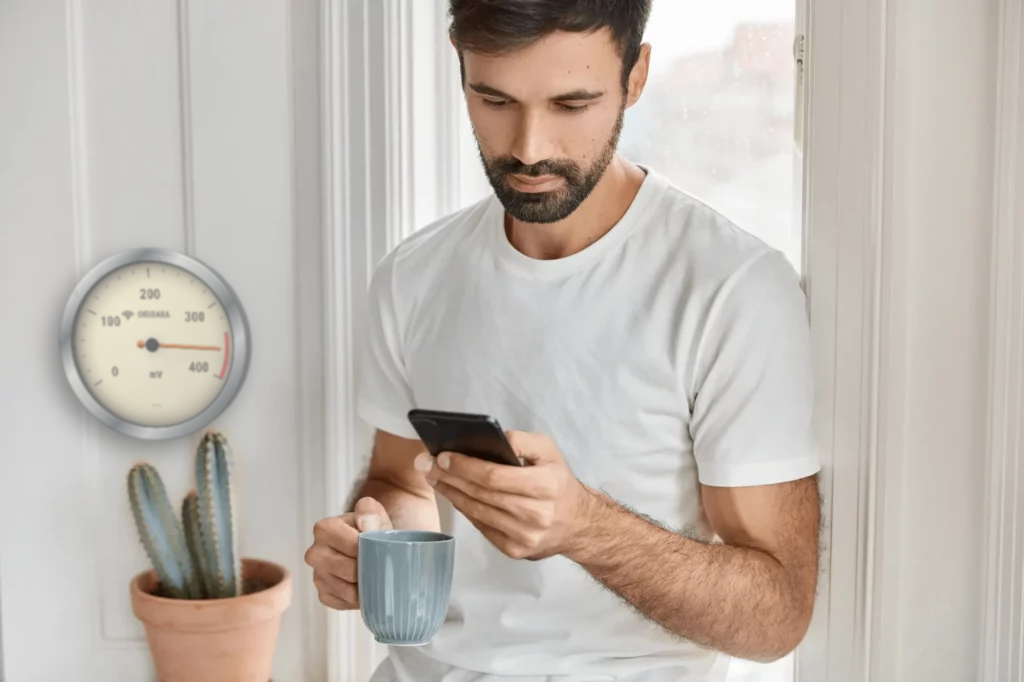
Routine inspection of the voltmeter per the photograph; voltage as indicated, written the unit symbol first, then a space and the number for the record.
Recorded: mV 360
